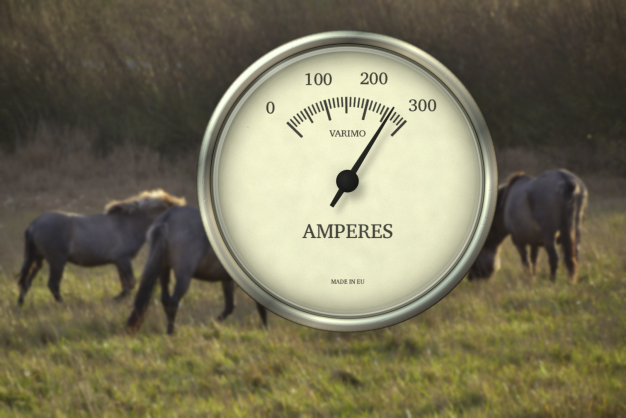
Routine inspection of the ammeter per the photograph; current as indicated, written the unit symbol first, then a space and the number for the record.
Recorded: A 260
